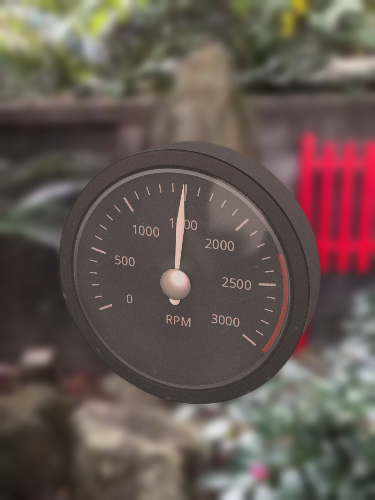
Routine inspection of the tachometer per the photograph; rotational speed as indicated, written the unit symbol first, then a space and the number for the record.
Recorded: rpm 1500
